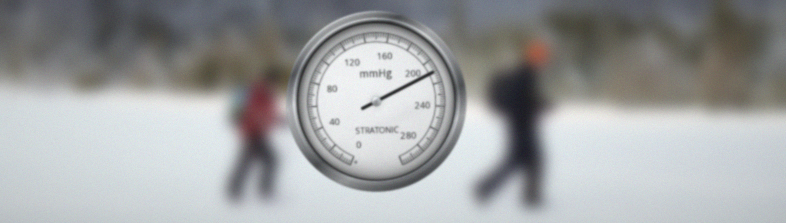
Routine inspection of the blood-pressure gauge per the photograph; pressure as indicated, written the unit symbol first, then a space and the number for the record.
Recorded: mmHg 210
